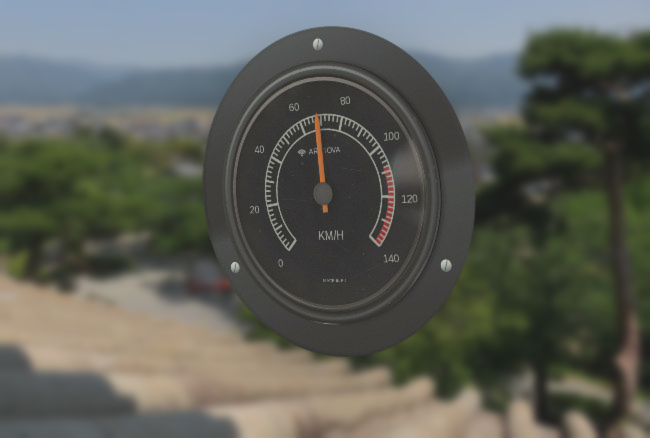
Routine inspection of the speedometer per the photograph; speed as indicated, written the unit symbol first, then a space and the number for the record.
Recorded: km/h 70
